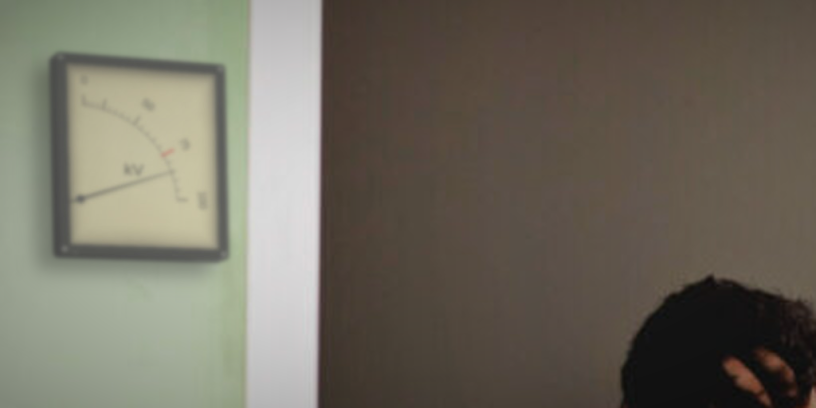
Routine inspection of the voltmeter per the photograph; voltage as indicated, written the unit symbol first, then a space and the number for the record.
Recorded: kV 85
